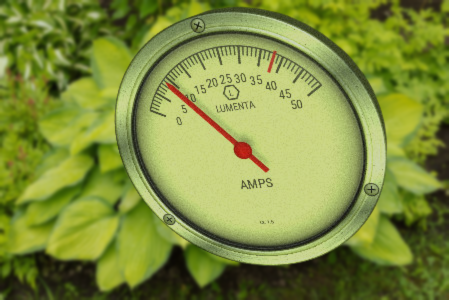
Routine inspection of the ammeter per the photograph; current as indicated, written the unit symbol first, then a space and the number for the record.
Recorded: A 10
